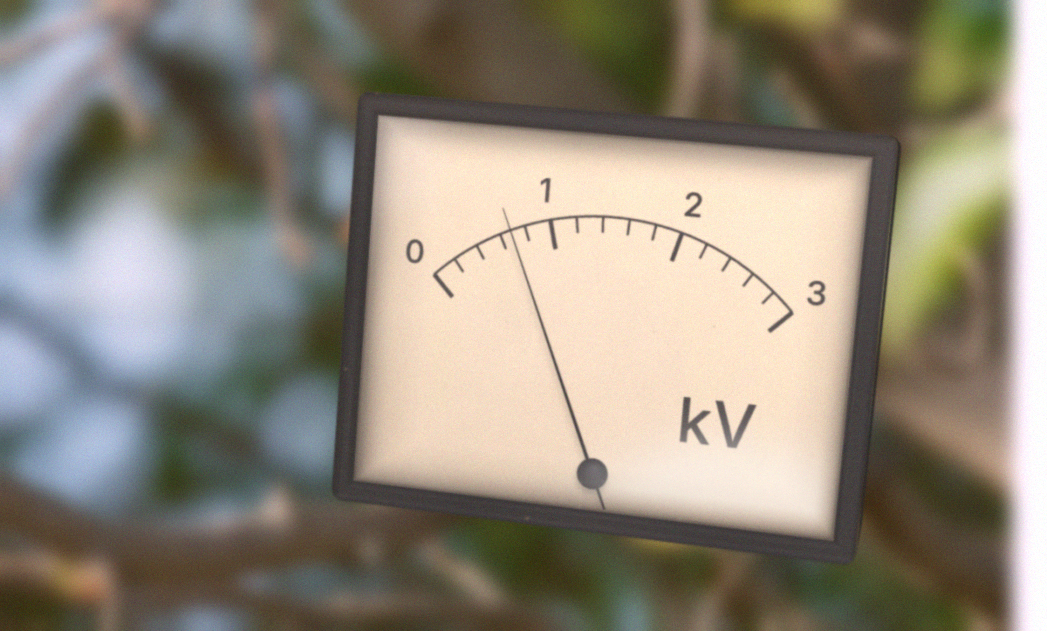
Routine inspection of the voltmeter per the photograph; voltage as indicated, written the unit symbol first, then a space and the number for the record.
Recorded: kV 0.7
